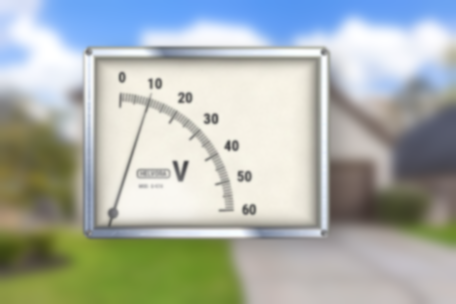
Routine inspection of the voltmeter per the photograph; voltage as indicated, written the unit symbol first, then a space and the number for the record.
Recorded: V 10
